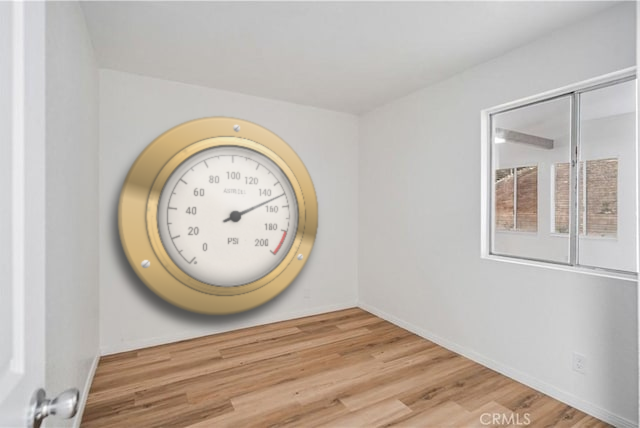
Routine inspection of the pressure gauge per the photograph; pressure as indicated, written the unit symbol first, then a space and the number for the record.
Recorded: psi 150
